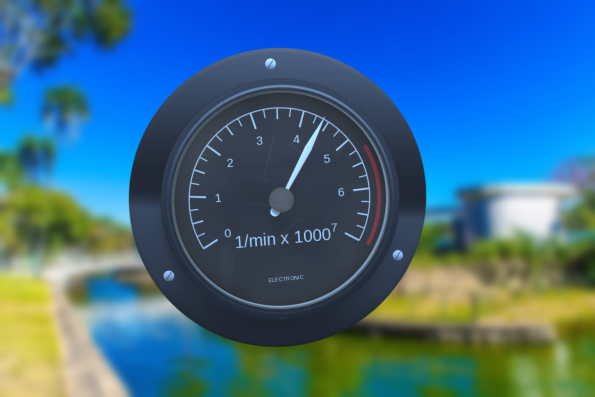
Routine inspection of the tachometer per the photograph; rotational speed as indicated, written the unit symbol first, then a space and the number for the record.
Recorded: rpm 4375
